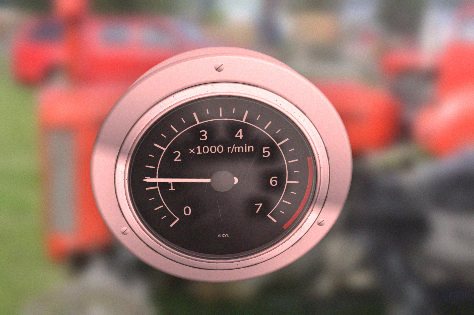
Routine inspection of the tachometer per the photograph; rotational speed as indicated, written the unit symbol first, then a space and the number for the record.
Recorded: rpm 1250
